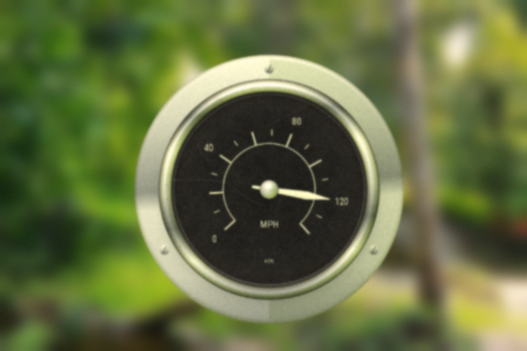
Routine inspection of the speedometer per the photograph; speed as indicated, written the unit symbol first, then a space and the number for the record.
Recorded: mph 120
